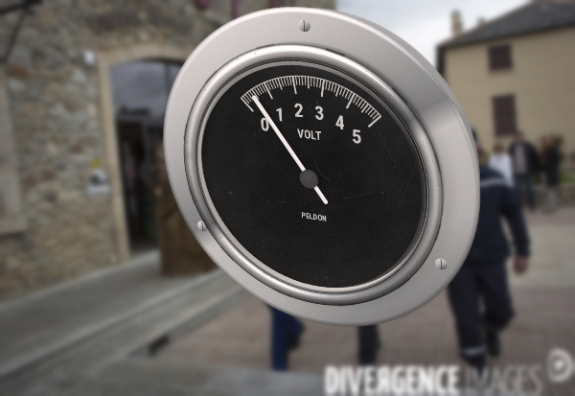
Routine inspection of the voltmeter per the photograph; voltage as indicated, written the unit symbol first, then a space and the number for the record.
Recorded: V 0.5
